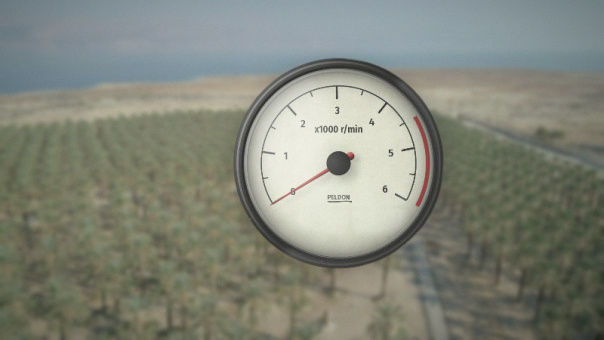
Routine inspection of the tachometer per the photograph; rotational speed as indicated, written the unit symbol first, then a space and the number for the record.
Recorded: rpm 0
